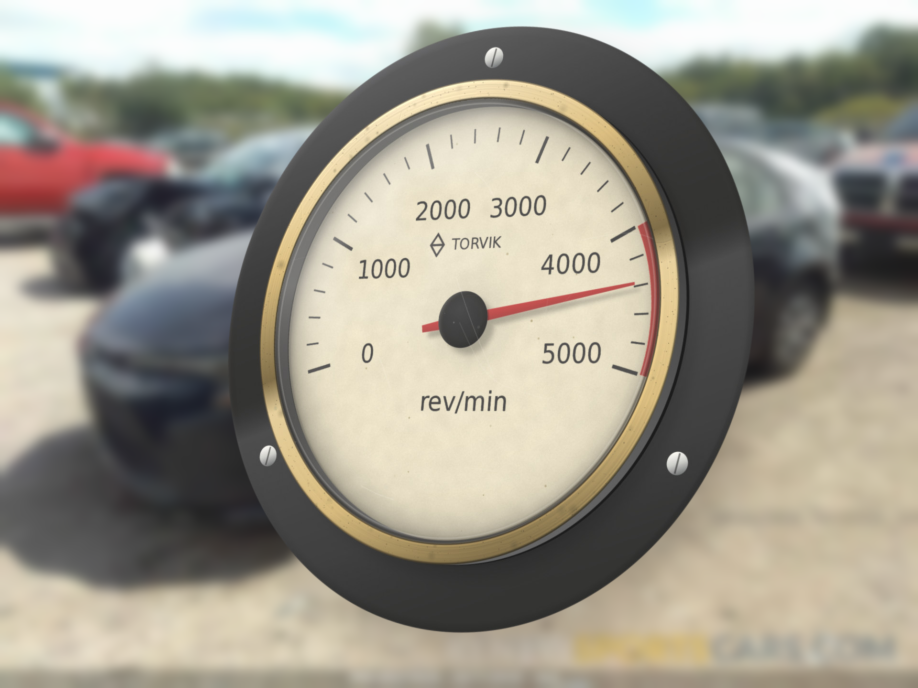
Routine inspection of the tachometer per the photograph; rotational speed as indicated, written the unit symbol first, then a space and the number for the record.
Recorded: rpm 4400
